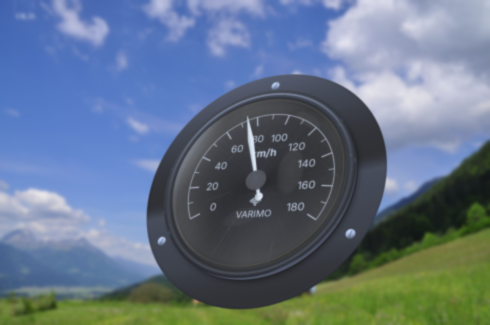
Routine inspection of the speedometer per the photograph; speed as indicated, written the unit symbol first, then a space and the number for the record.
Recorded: km/h 75
